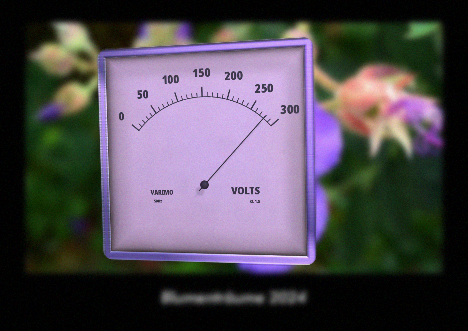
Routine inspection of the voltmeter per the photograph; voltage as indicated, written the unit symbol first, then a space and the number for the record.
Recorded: V 280
